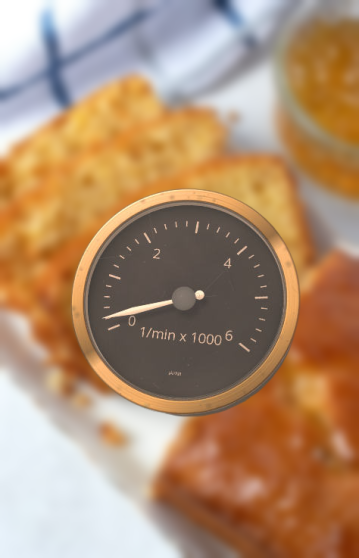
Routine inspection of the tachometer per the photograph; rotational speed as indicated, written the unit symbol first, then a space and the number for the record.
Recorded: rpm 200
